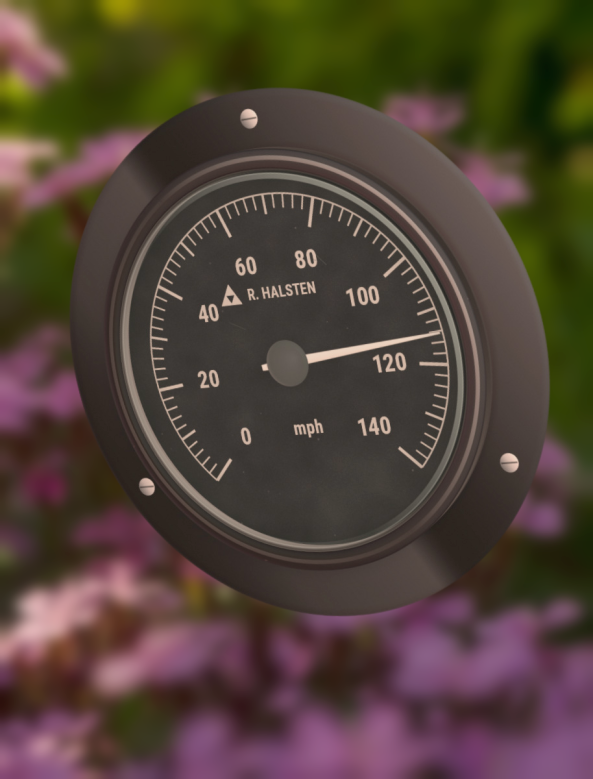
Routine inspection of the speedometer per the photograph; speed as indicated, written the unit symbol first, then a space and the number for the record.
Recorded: mph 114
